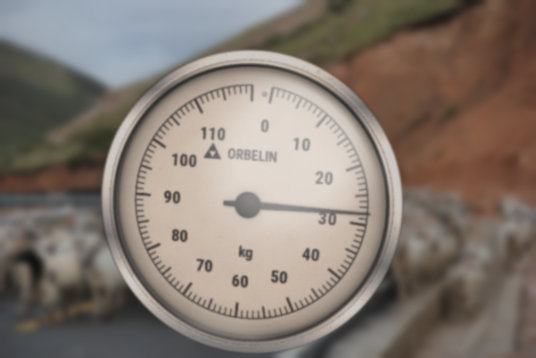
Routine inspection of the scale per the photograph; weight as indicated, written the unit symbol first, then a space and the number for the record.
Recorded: kg 28
